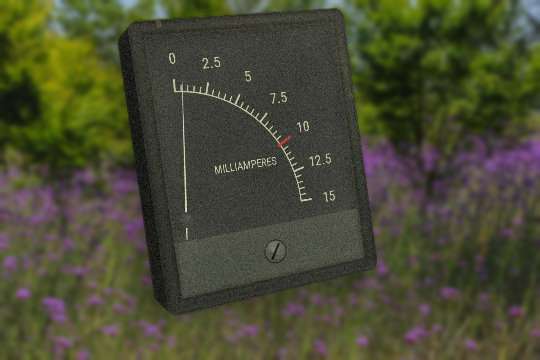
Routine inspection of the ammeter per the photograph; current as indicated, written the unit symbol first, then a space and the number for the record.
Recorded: mA 0.5
